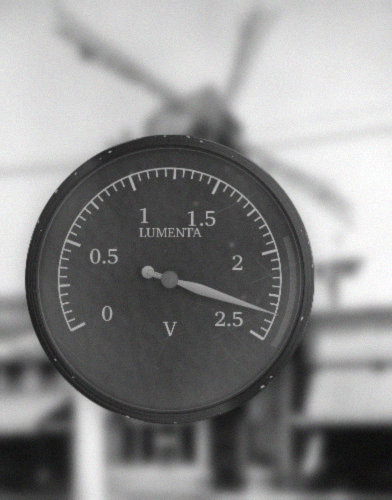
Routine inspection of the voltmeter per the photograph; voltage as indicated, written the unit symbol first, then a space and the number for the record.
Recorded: V 2.35
